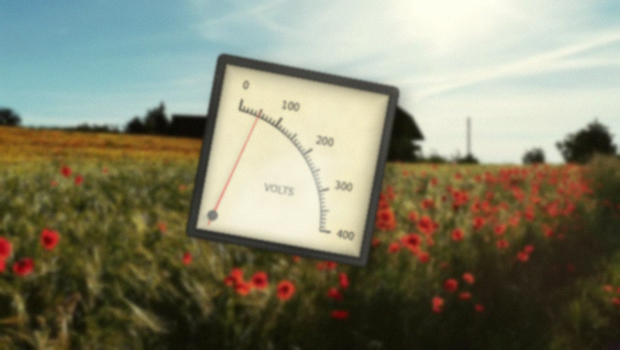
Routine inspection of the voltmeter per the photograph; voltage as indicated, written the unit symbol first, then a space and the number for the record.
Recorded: V 50
